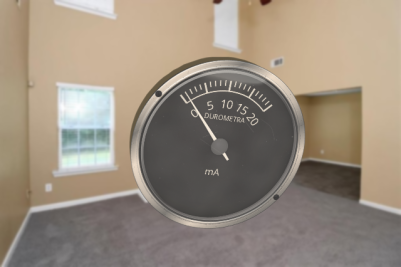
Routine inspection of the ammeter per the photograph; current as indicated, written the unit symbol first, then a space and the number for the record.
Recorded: mA 1
